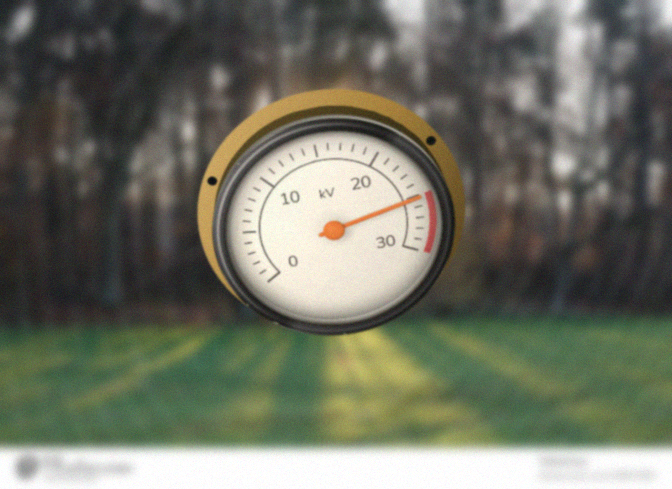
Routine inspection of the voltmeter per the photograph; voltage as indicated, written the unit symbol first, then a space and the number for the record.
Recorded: kV 25
